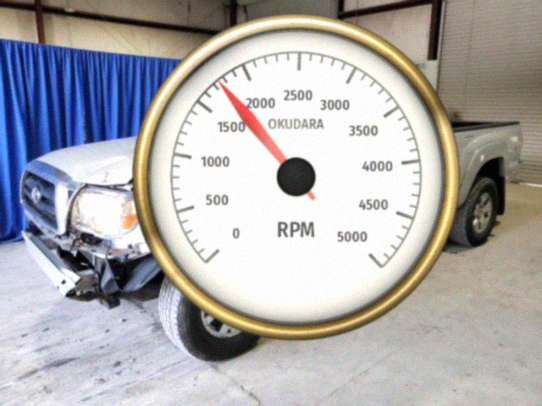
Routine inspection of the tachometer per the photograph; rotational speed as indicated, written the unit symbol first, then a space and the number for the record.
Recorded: rpm 1750
